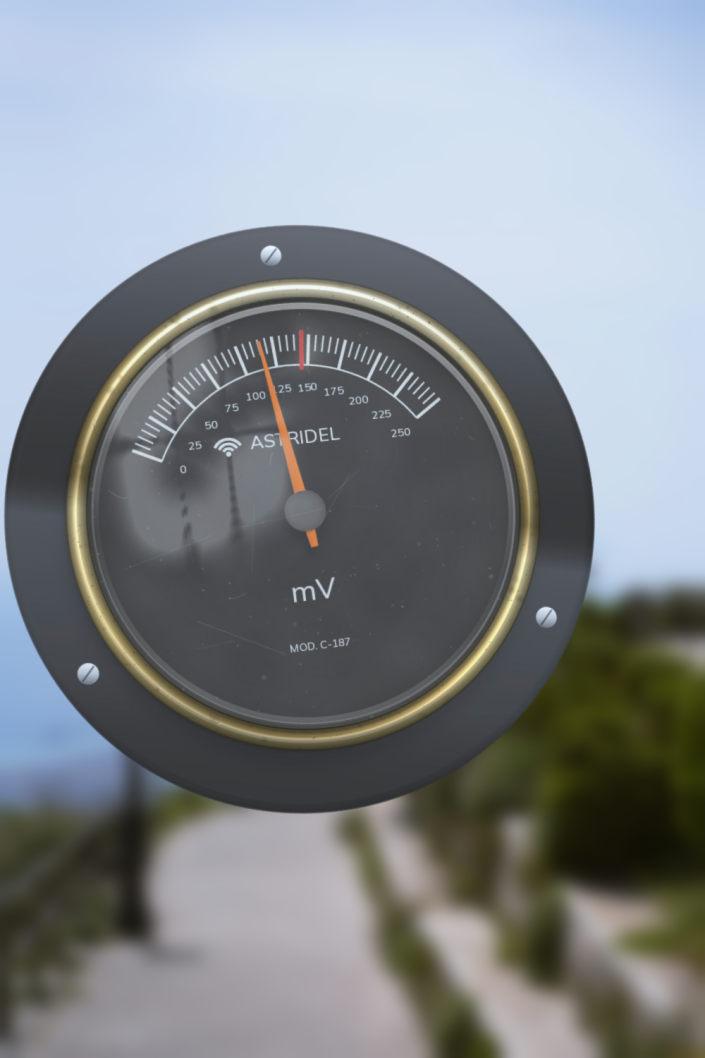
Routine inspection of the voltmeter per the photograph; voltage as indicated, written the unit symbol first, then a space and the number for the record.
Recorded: mV 115
